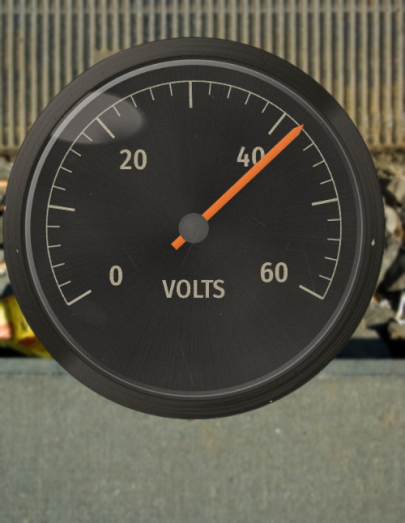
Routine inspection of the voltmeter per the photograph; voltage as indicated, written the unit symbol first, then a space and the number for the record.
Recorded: V 42
